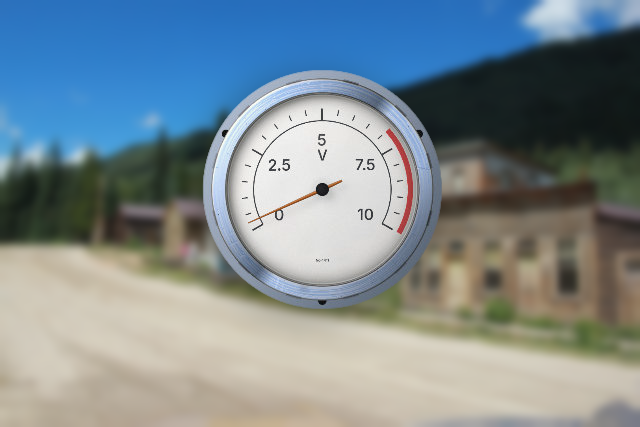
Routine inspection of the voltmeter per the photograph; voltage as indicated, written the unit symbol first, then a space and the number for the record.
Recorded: V 0.25
